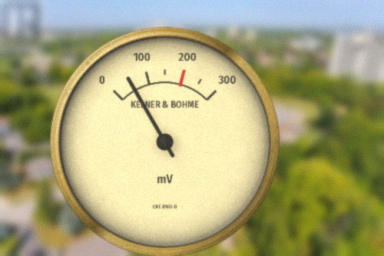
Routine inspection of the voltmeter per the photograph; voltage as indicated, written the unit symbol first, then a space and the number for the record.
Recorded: mV 50
